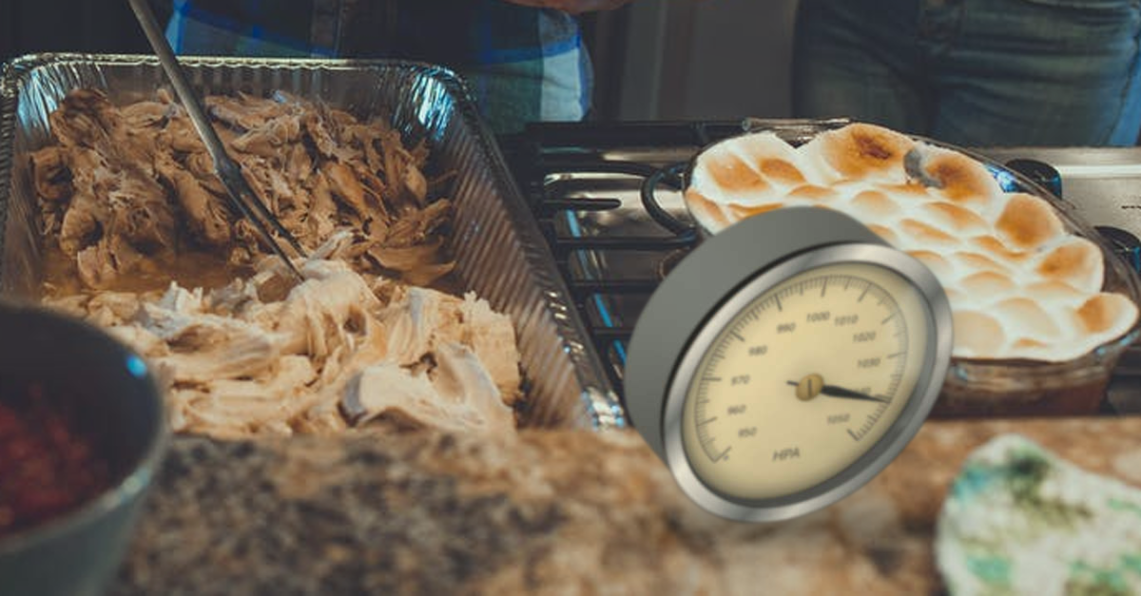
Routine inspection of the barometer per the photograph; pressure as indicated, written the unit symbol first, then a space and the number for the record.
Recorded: hPa 1040
